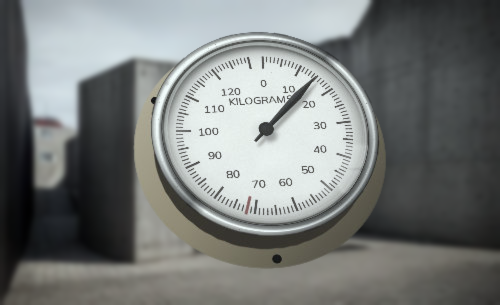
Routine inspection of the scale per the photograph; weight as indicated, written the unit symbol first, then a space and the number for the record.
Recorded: kg 15
